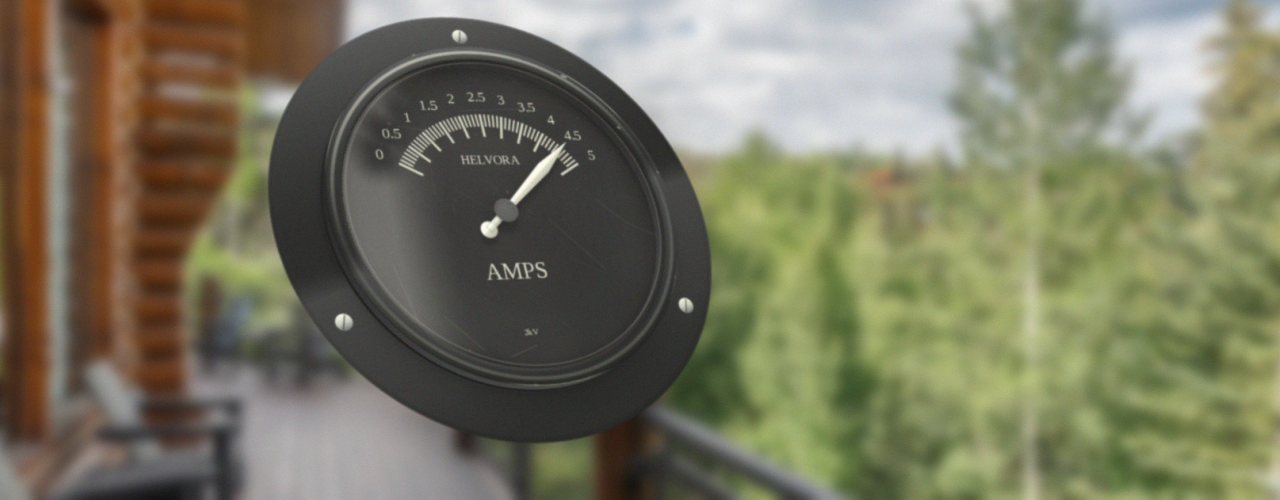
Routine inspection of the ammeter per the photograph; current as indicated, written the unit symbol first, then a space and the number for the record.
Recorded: A 4.5
